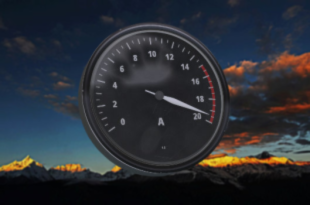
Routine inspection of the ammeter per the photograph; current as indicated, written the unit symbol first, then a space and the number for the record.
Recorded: A 19.5
